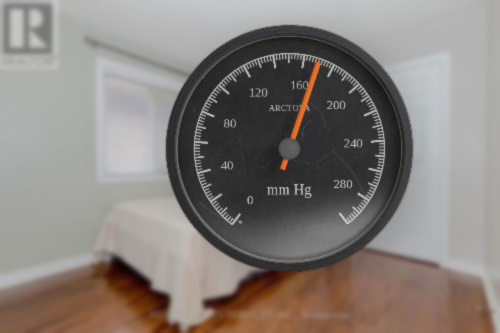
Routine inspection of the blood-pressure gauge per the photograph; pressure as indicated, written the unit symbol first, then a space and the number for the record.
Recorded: mmHg 170
